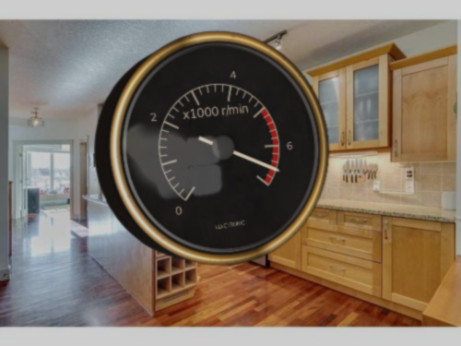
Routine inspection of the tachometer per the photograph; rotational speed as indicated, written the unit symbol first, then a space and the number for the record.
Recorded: rpm 6600
